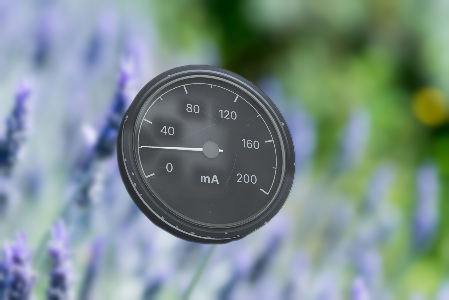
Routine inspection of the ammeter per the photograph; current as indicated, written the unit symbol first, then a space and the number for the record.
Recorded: mA 20
